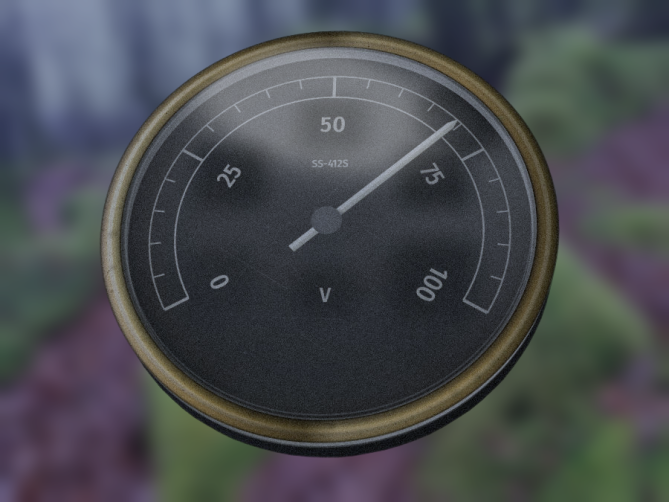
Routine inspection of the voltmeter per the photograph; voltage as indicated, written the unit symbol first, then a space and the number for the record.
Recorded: V 70
